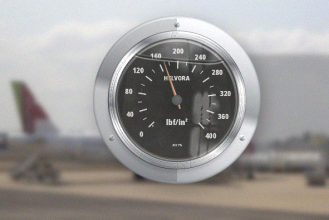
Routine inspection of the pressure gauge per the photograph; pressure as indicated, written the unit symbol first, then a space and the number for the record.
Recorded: psi 170
